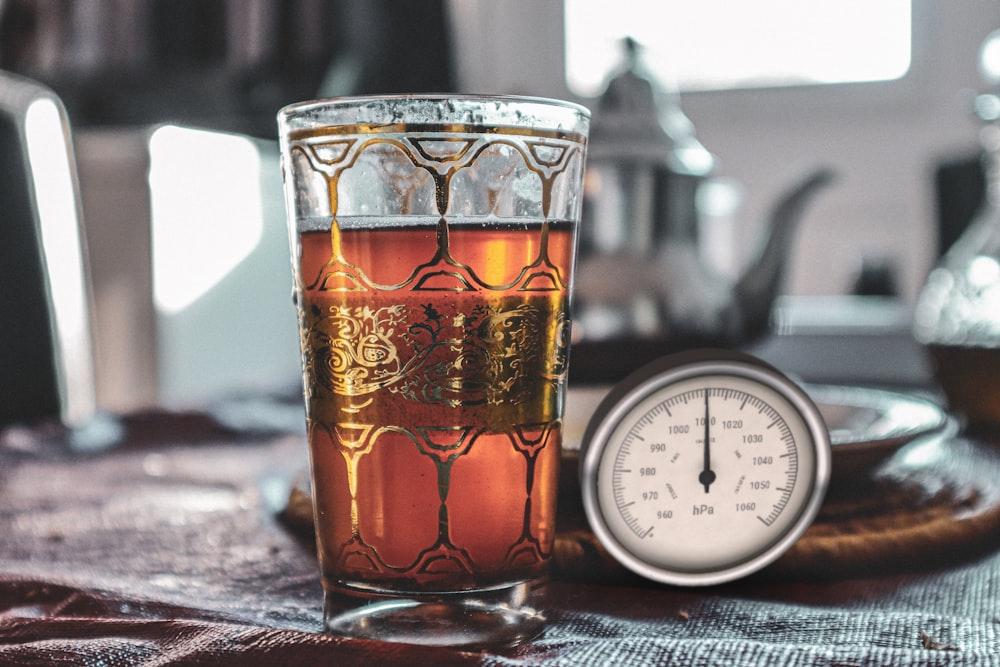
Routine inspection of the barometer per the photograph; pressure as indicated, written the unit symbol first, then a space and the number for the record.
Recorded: hPa 1010
